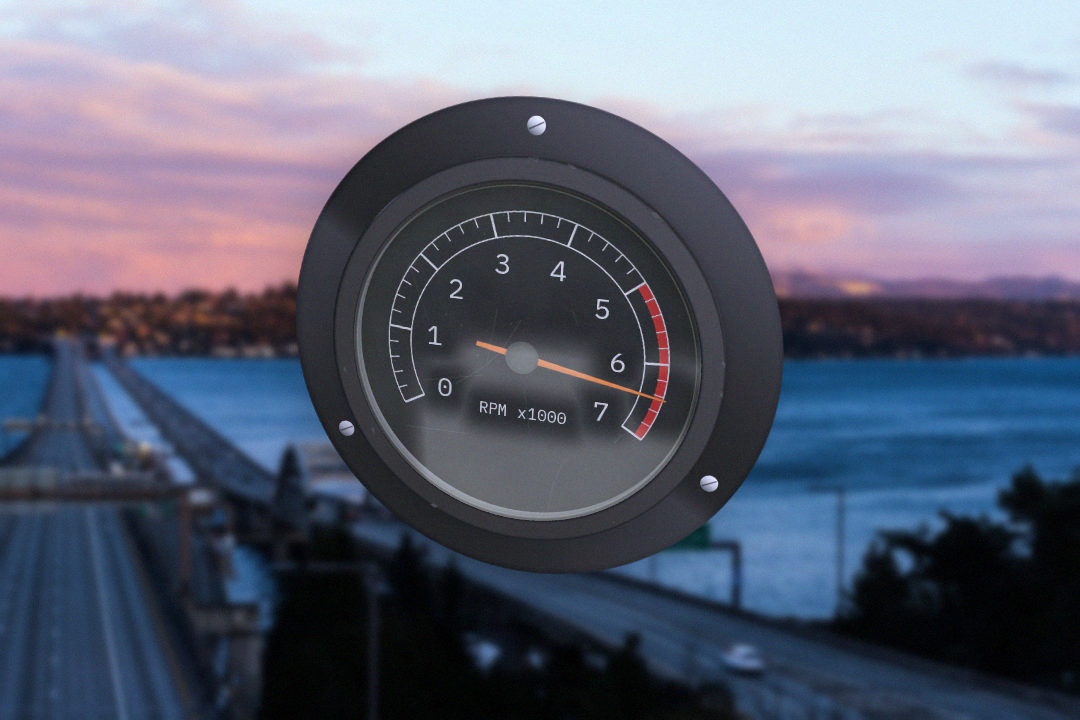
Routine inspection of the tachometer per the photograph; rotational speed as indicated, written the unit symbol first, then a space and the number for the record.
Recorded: rpm 6400
